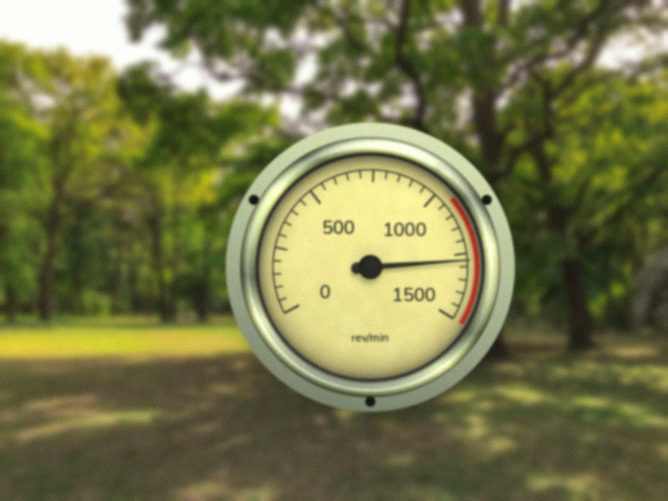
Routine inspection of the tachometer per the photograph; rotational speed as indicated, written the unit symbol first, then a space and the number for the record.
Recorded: rpm 1275
